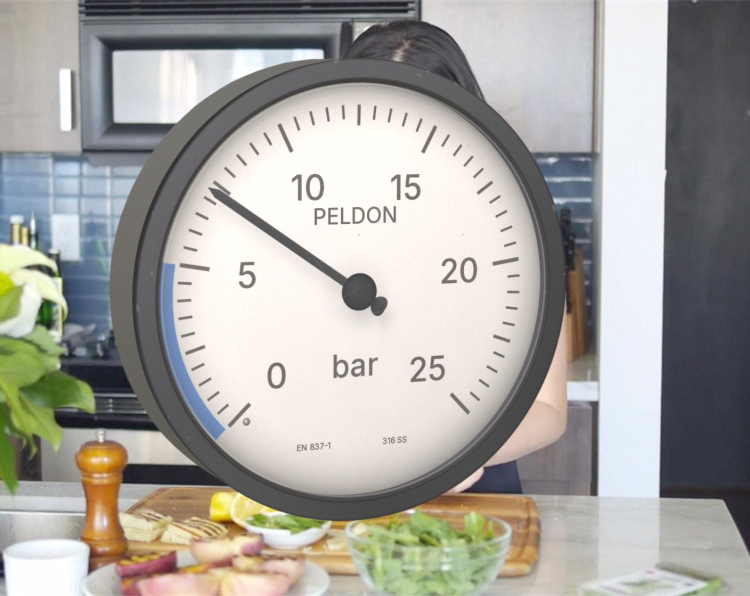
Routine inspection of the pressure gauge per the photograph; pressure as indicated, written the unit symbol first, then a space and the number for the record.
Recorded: bar 7.25
